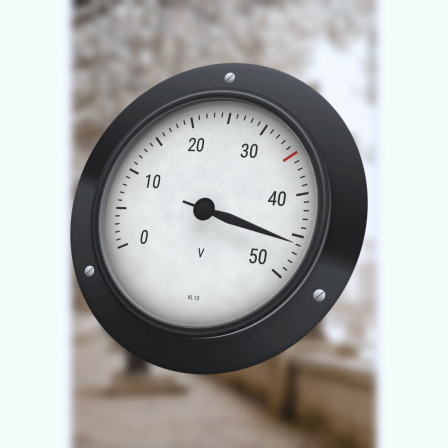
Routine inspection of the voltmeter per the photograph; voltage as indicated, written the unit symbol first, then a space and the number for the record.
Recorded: V 46
